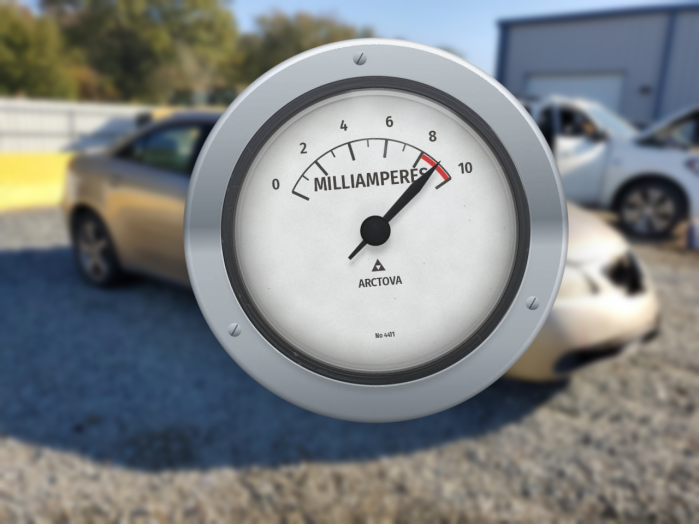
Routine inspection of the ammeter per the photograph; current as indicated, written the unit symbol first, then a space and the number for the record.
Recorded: mA 9
